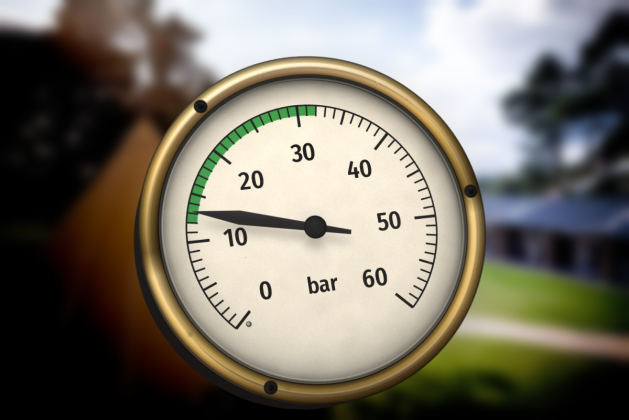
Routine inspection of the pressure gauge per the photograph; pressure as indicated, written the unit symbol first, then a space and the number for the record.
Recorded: bar 13
